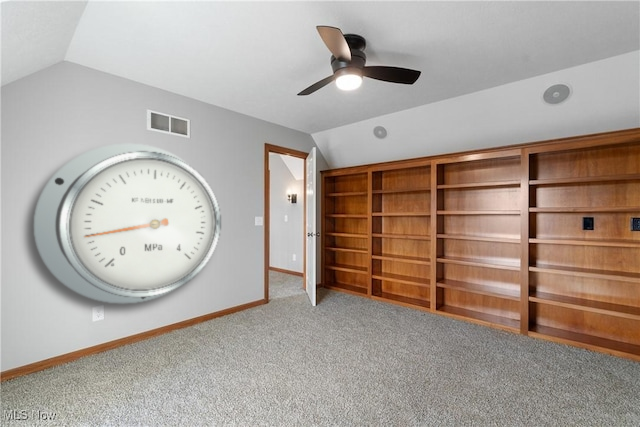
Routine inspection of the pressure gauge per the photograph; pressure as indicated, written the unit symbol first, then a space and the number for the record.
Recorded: MPa 0.5
